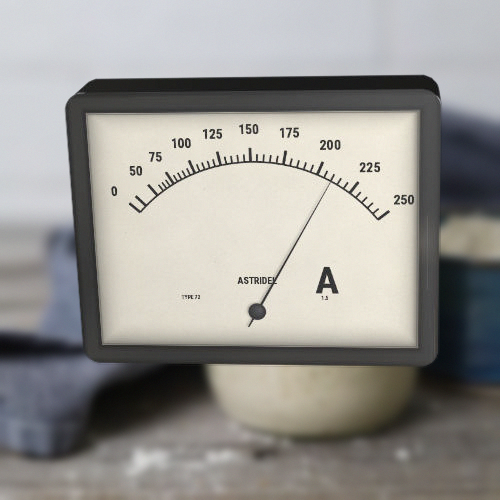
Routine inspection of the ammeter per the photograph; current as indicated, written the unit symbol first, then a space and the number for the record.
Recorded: A 210
